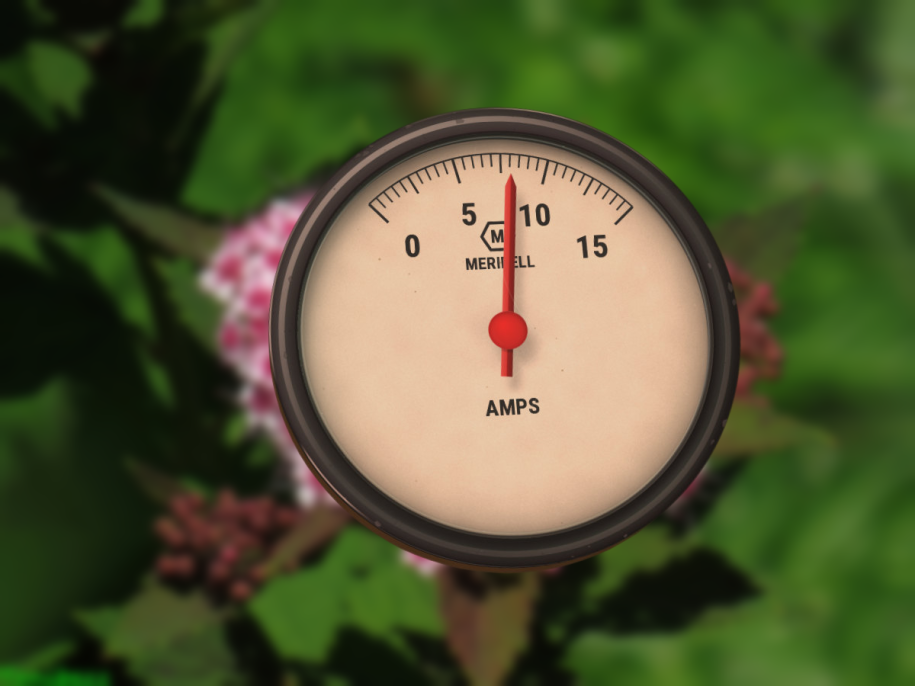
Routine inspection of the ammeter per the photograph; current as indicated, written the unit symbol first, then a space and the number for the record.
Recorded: A 8
